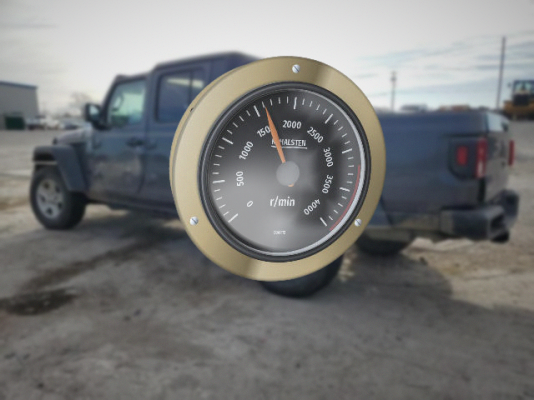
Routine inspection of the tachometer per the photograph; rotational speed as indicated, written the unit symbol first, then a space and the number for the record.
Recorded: rpm 1600
